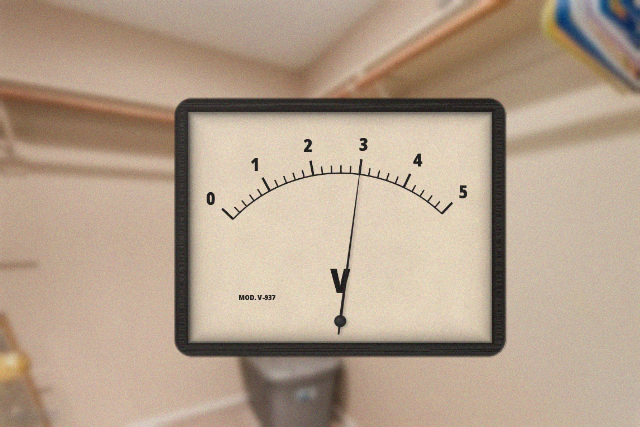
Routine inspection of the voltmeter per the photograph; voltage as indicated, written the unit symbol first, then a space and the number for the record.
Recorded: V 3
